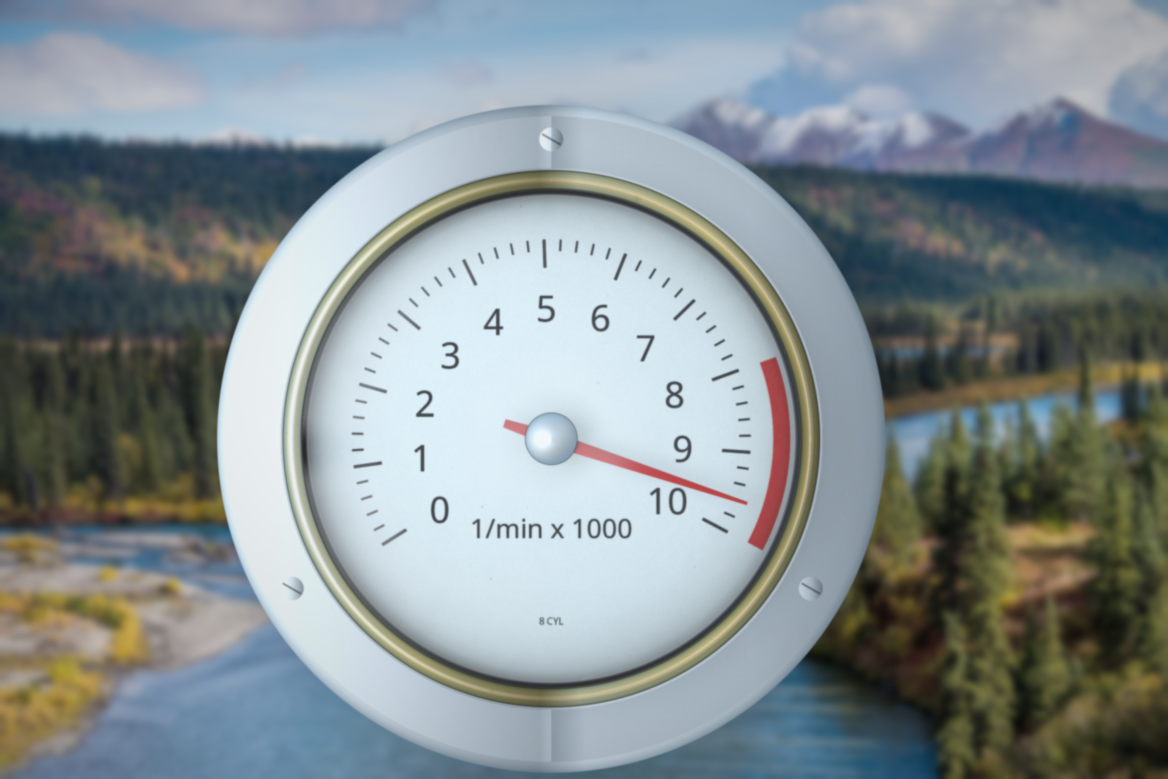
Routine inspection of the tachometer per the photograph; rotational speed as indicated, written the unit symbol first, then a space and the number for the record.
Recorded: rpm 9600
